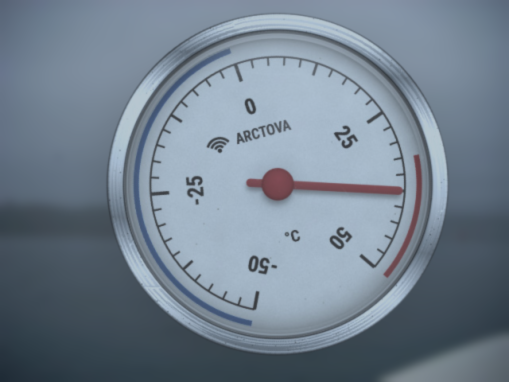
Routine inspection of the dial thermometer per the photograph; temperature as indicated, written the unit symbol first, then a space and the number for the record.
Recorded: °C 37.5
